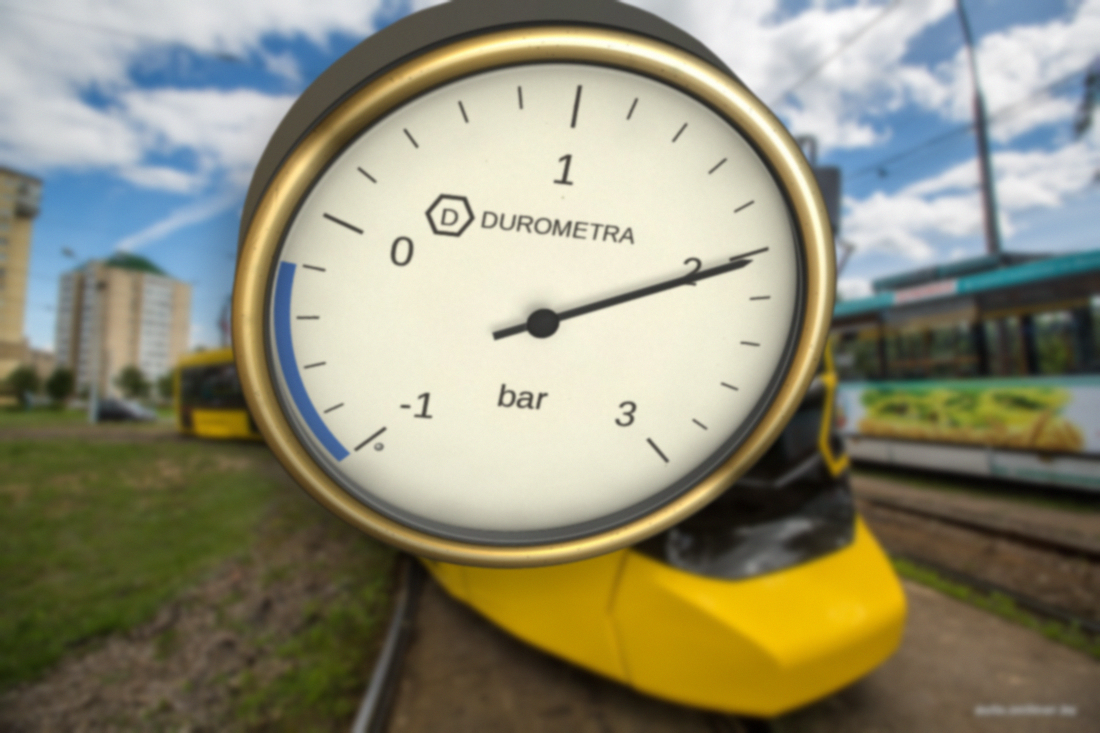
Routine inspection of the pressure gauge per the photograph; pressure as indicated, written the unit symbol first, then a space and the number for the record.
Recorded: bar 2
